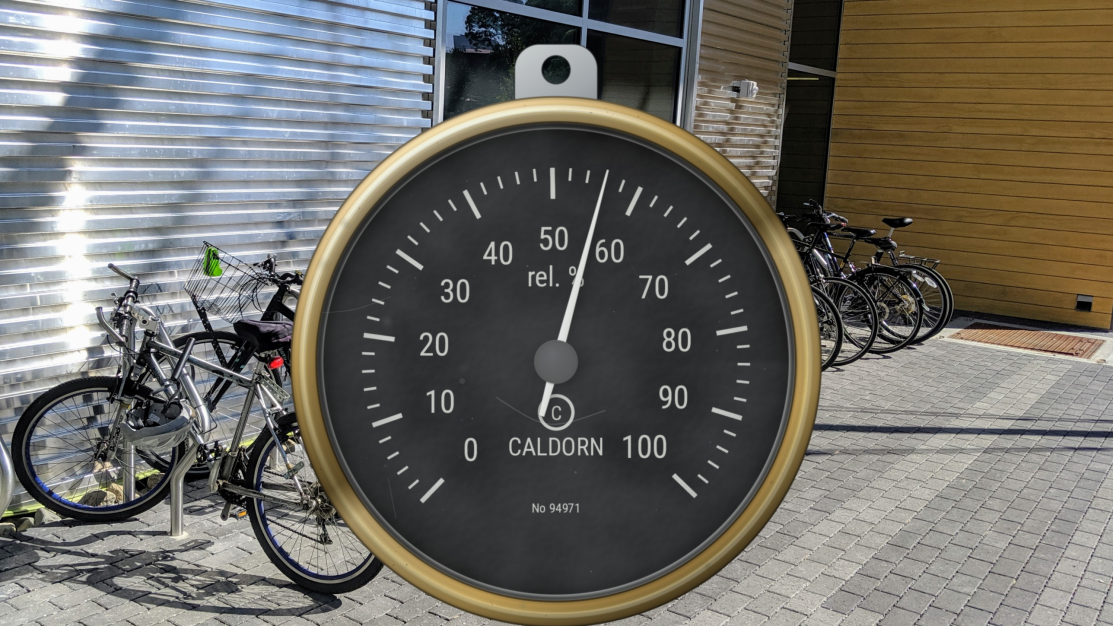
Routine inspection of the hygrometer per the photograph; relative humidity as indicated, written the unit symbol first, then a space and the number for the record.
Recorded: % 56
